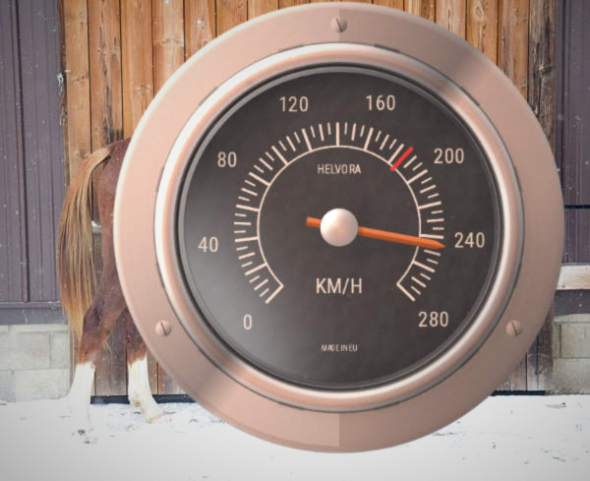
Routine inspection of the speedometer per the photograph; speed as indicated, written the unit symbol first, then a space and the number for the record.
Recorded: km/h 245
